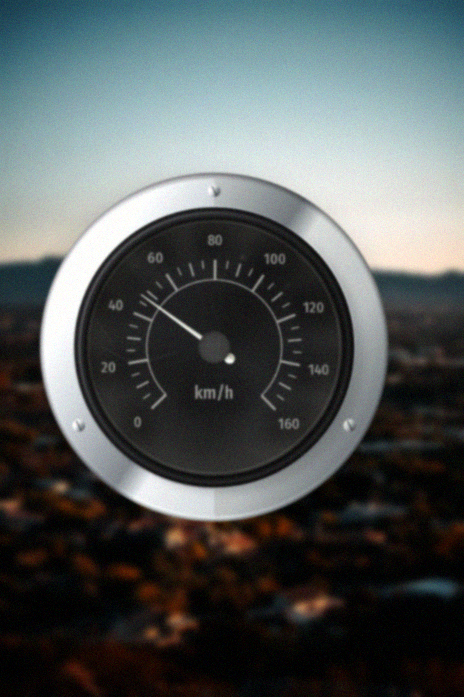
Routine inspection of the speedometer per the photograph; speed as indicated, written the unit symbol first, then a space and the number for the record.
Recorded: km/h 47.5
